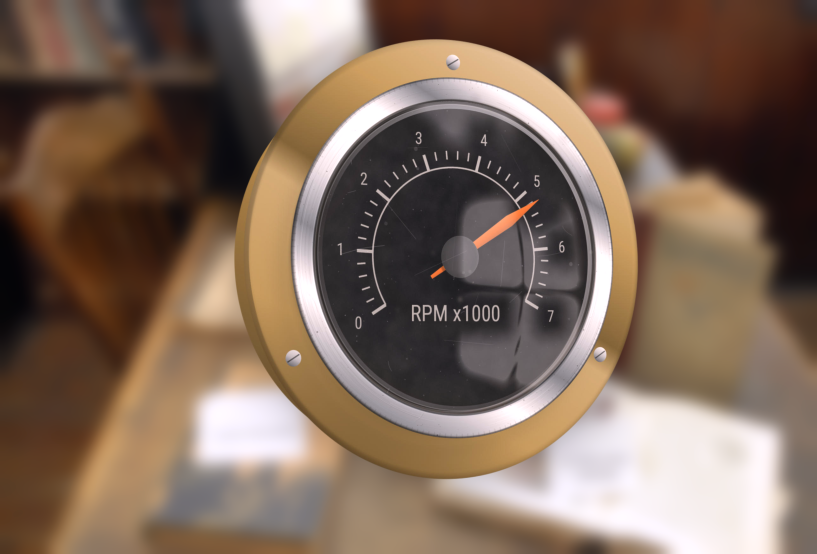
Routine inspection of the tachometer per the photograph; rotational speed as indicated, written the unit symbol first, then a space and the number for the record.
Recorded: rpm 5200
